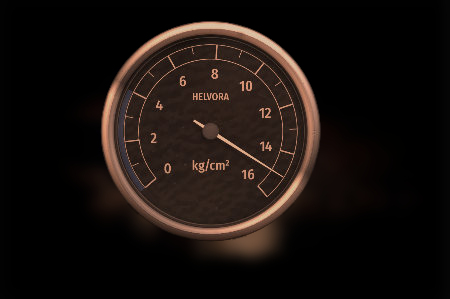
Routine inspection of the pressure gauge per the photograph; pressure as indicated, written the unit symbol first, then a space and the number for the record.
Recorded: kg/cm² 15
